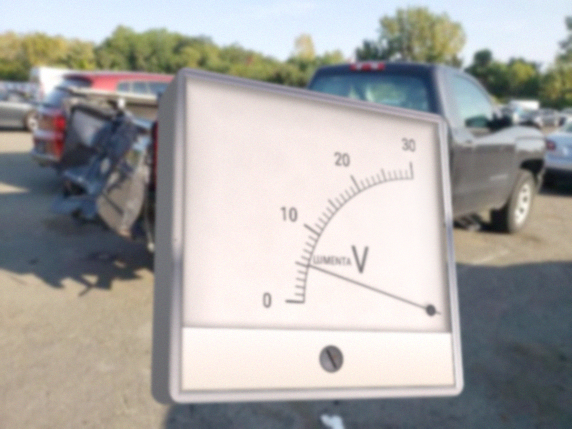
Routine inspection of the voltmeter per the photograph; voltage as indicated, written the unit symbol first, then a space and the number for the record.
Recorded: V 5
